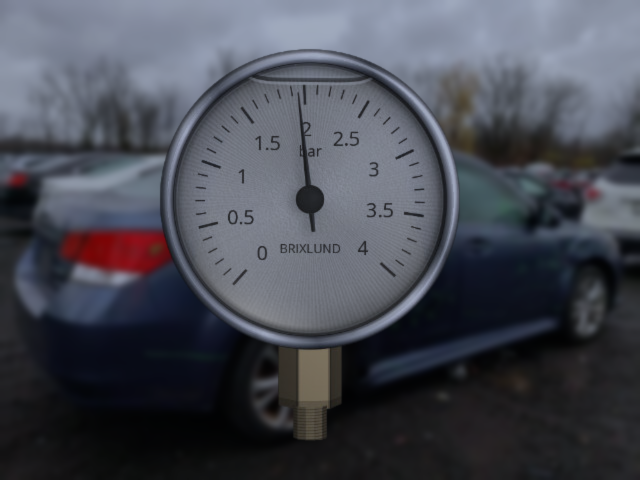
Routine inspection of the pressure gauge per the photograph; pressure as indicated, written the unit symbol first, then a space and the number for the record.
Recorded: bar 1.95
